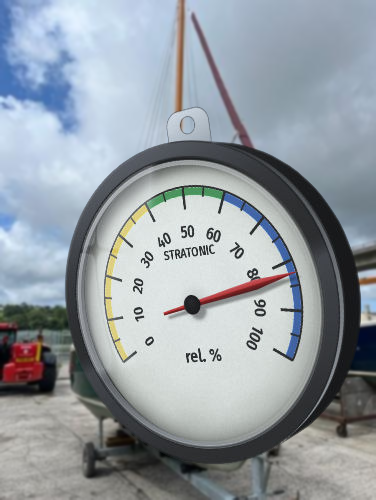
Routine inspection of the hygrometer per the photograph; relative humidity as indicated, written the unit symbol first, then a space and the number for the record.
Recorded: % 82.5
